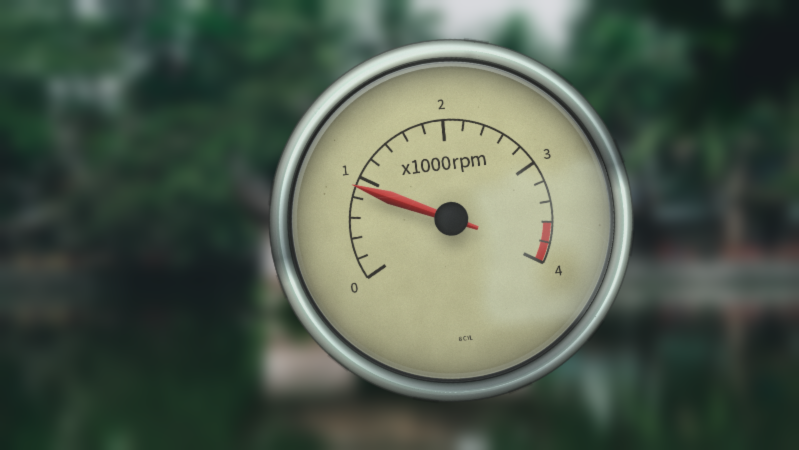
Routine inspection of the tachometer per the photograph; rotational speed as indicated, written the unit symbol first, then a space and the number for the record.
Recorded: rpm 900
